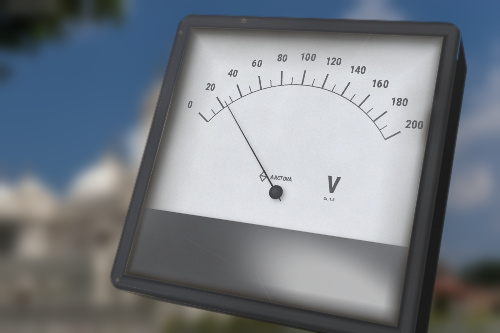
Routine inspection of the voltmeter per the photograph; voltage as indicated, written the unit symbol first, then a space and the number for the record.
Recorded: V 25
